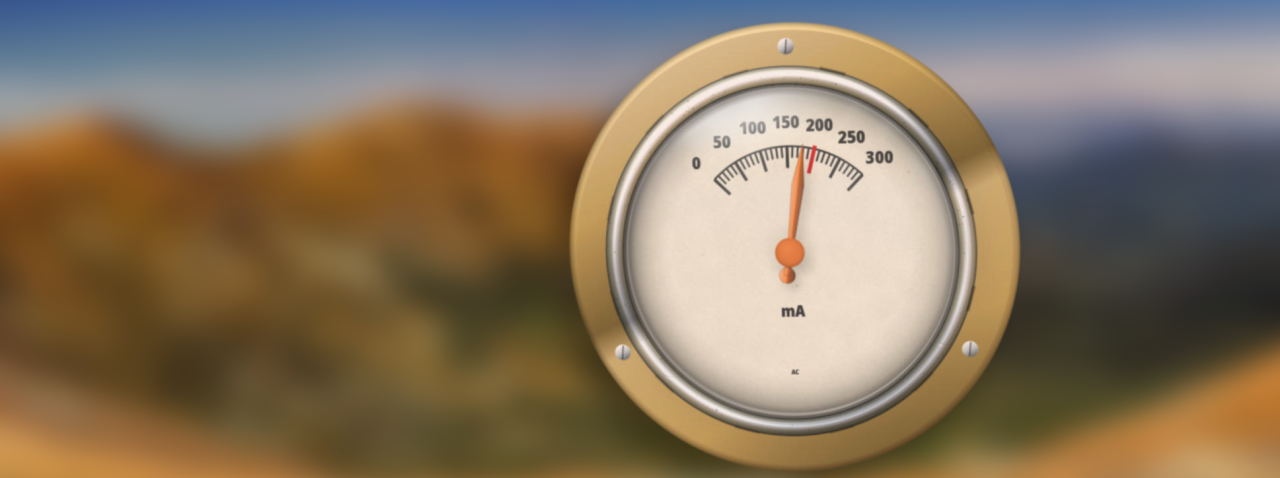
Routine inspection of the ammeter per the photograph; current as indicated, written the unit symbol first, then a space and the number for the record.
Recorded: mA 180
